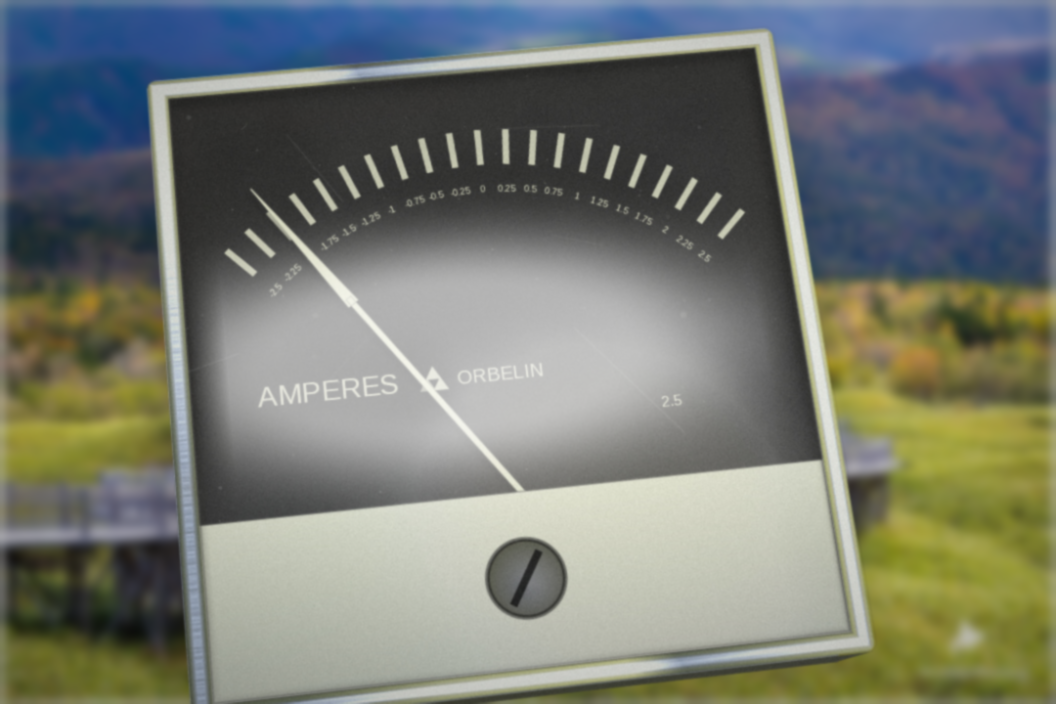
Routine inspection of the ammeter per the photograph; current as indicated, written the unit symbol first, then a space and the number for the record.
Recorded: A -2
